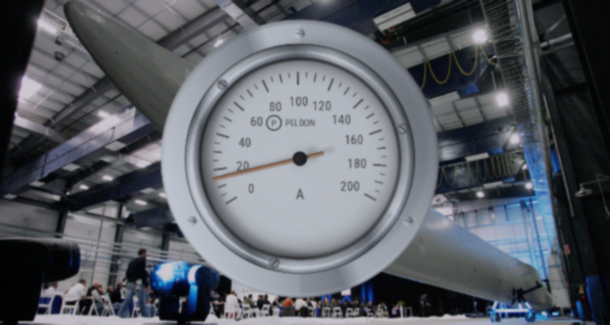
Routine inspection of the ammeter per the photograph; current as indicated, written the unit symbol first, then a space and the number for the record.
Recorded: A 15
